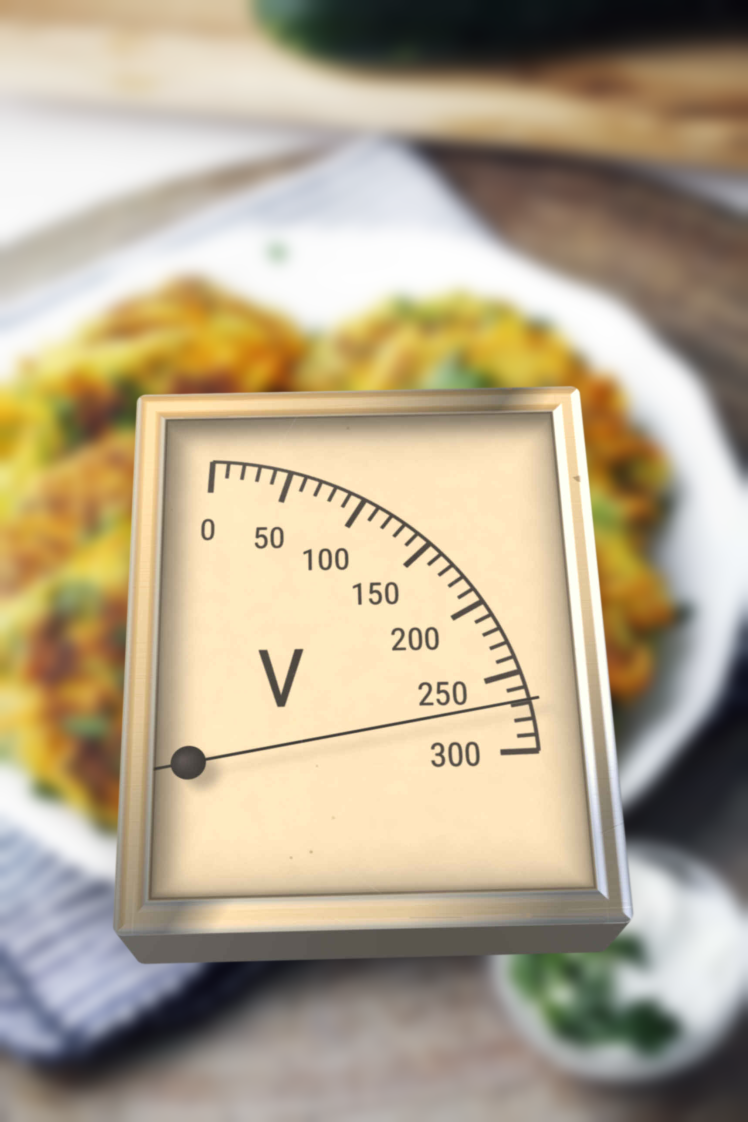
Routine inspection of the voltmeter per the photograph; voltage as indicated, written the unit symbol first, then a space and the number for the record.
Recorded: V 270
